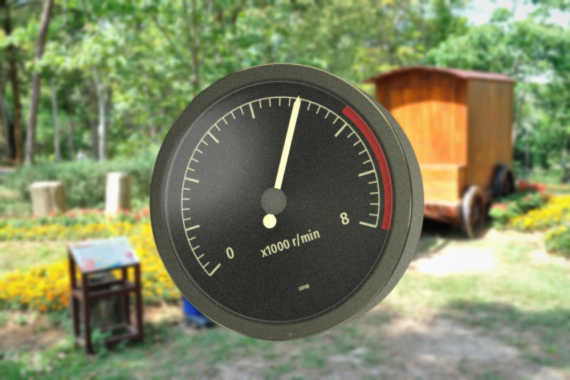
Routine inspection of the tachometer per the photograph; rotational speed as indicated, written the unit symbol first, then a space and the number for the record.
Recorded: rpm 5000
